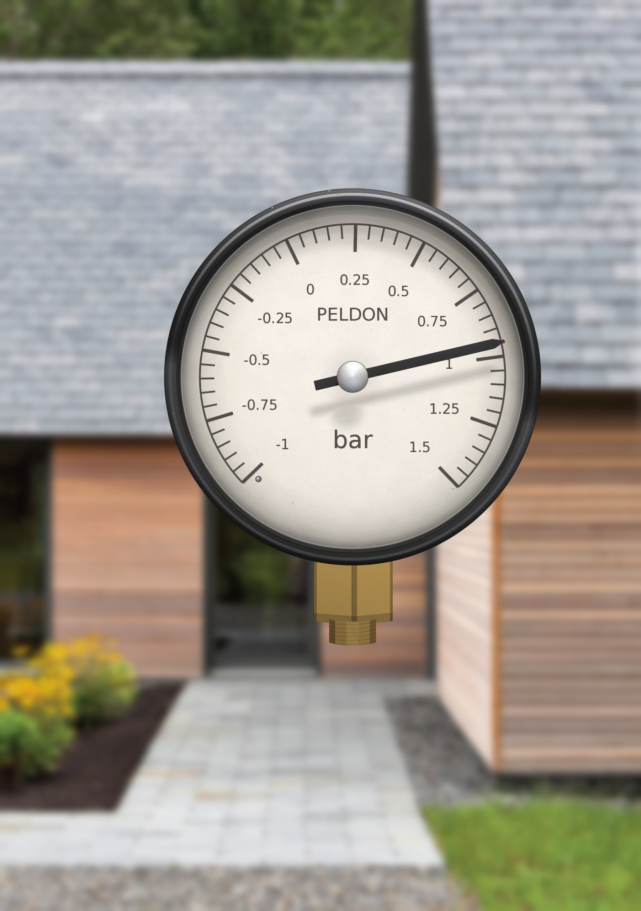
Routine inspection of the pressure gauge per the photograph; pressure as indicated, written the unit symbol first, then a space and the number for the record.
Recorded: bar 0.95
